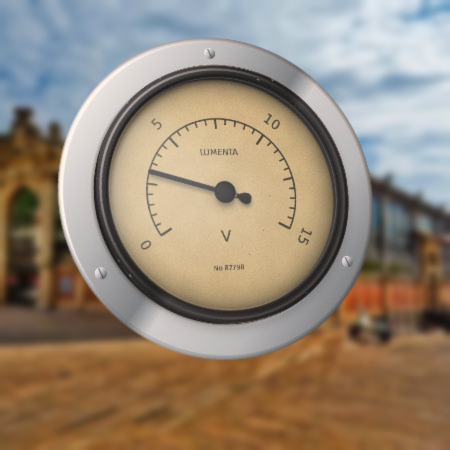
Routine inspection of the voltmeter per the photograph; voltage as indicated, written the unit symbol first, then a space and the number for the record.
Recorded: V 3
